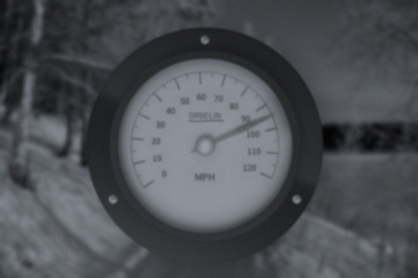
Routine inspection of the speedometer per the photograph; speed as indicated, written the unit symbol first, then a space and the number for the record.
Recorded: mph 95
